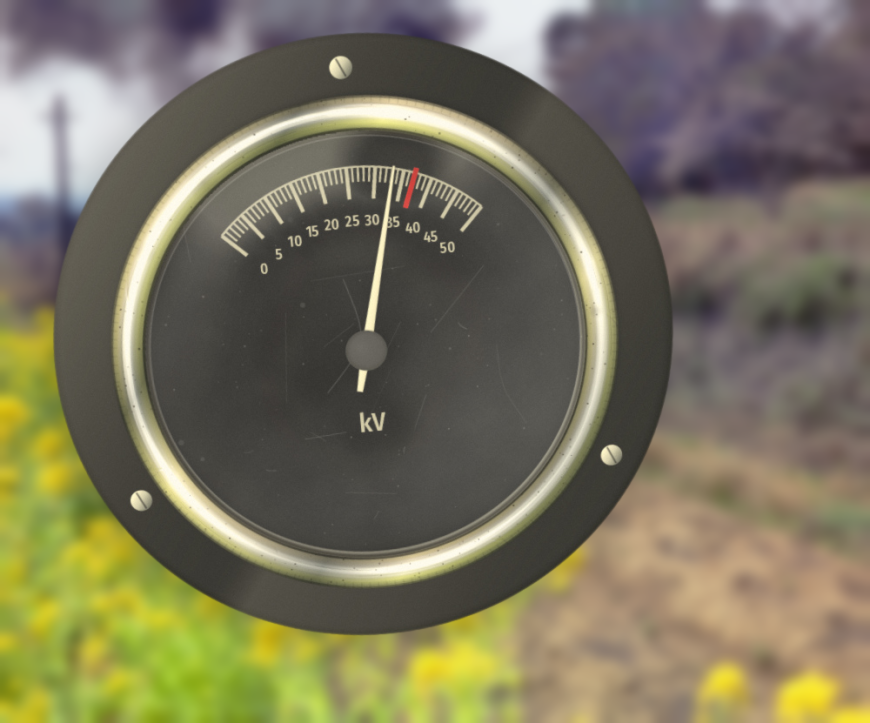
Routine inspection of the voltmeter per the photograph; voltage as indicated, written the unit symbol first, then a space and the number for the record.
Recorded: kV 33
